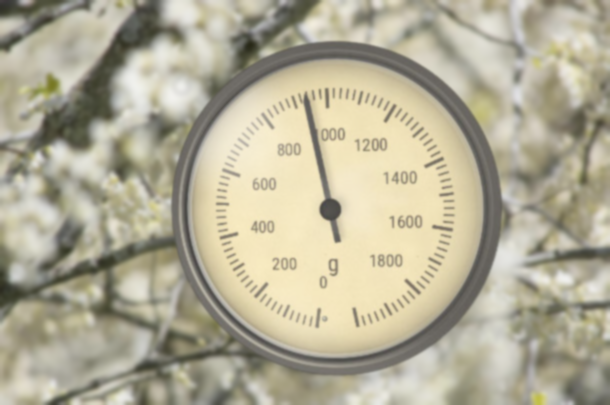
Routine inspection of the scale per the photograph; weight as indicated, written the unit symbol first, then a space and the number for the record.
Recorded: g 940
